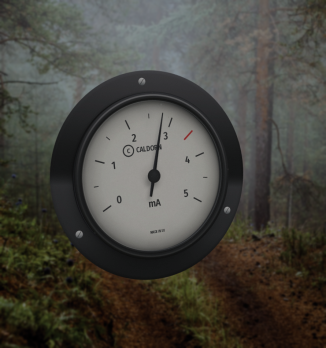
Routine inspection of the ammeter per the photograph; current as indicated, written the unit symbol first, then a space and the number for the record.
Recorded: mA 2.75
